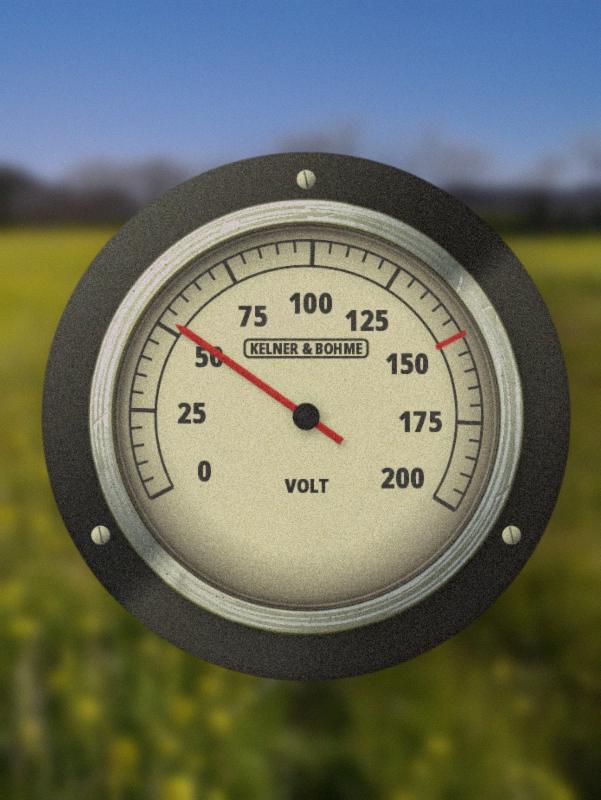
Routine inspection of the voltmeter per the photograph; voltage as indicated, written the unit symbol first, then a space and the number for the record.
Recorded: V 52.5
